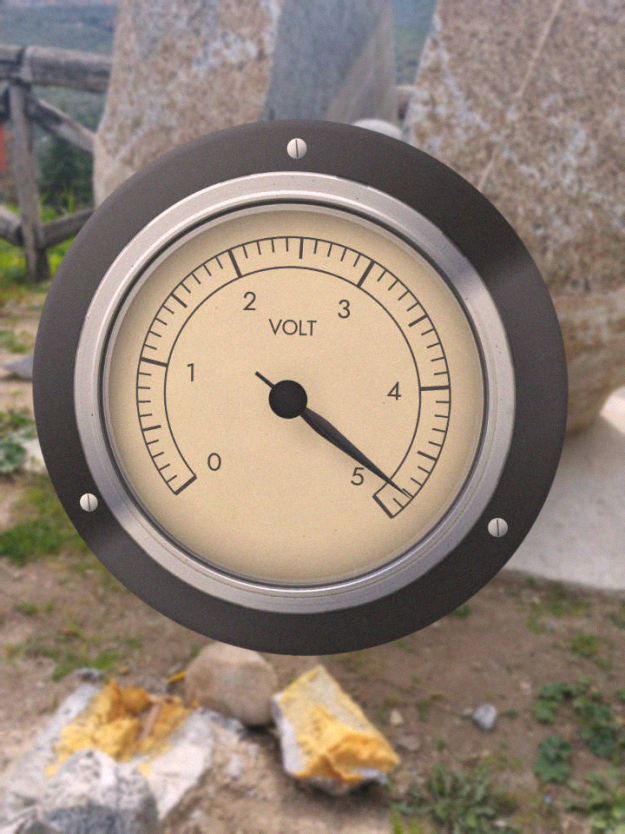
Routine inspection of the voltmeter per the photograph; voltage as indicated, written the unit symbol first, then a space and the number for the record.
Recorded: V 4.8
